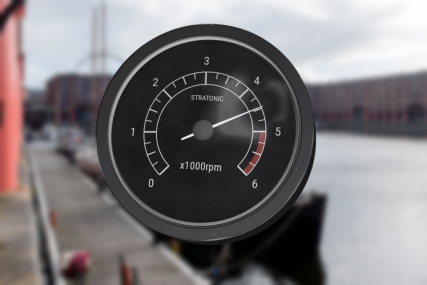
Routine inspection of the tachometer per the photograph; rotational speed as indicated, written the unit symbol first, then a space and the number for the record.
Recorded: rpm 4500
